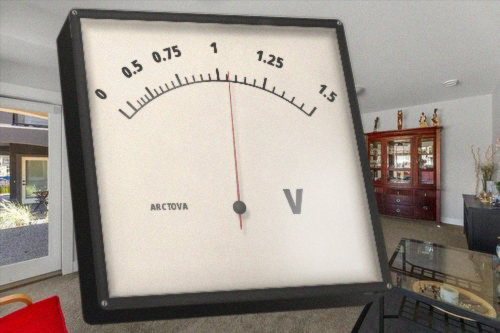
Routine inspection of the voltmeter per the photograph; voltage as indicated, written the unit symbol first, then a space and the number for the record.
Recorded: V 1.05
